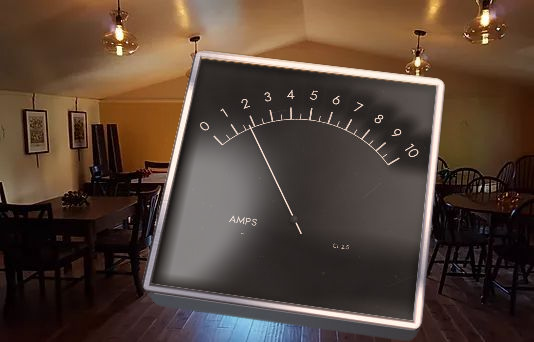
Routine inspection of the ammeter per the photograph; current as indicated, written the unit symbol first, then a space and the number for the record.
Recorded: A 1.75
